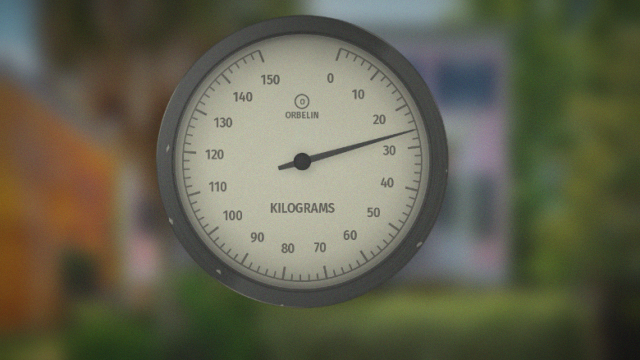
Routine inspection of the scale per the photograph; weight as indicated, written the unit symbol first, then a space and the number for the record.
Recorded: kg 26
